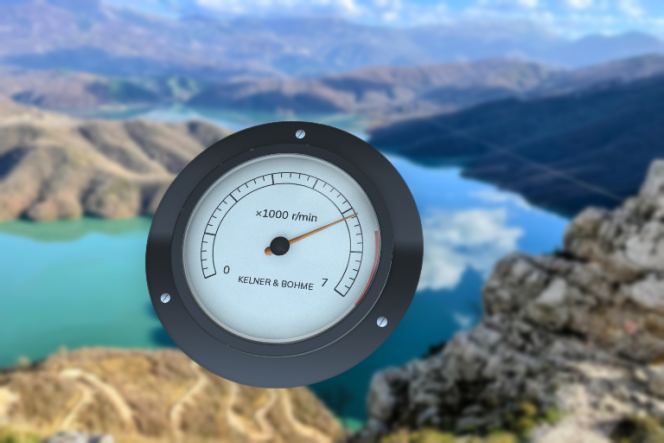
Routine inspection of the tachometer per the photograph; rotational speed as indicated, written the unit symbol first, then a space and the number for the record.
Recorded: rpm 5200
